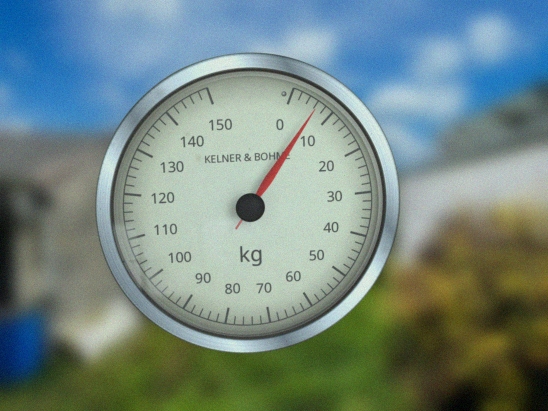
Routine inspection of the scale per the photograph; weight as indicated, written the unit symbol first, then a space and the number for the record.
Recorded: kg 6
